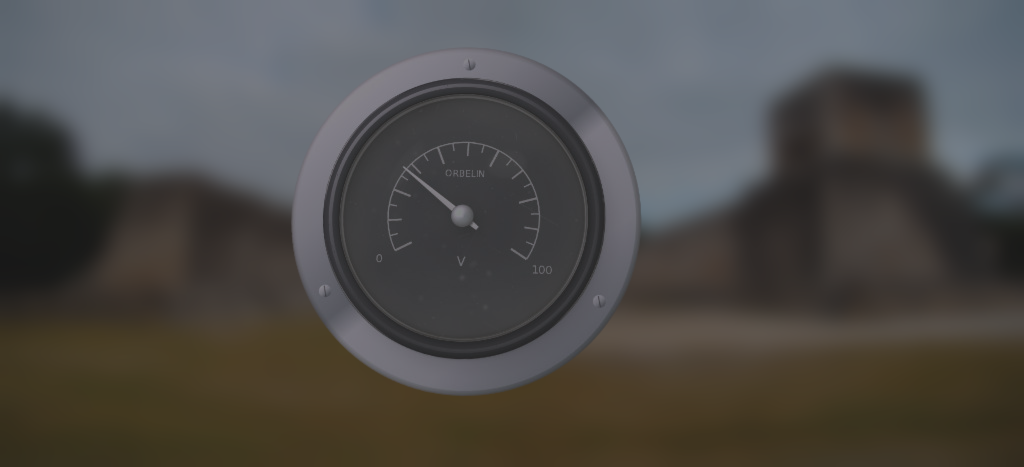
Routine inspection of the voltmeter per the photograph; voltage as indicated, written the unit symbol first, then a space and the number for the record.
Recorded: V 27.5
